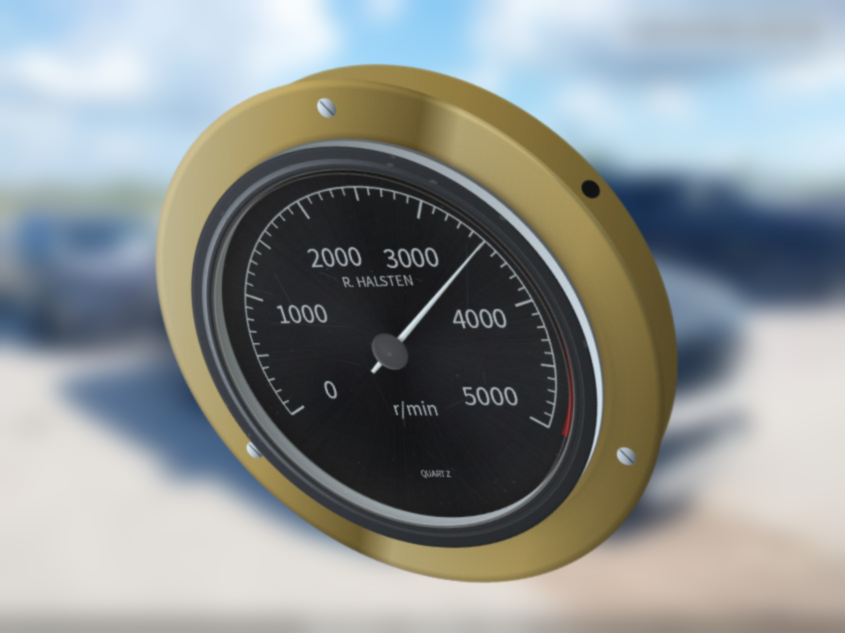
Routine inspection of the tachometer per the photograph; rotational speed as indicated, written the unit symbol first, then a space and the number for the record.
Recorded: rpm 3500
